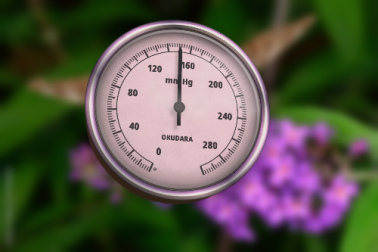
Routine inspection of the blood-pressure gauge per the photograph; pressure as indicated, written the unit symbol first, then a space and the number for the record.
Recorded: mmHg 150
